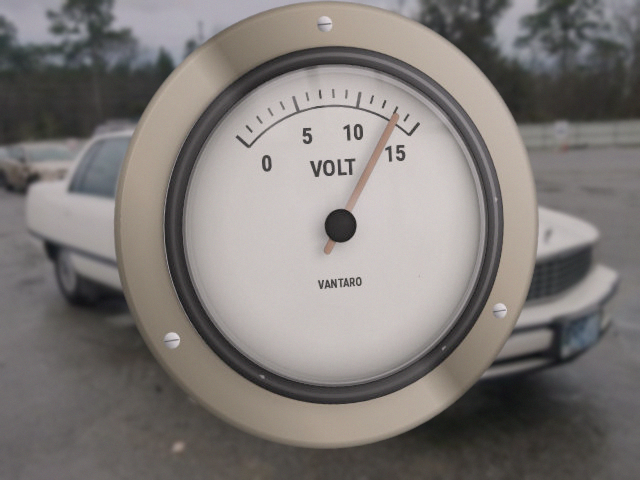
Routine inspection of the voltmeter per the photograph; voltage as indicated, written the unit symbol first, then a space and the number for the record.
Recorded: V 13
